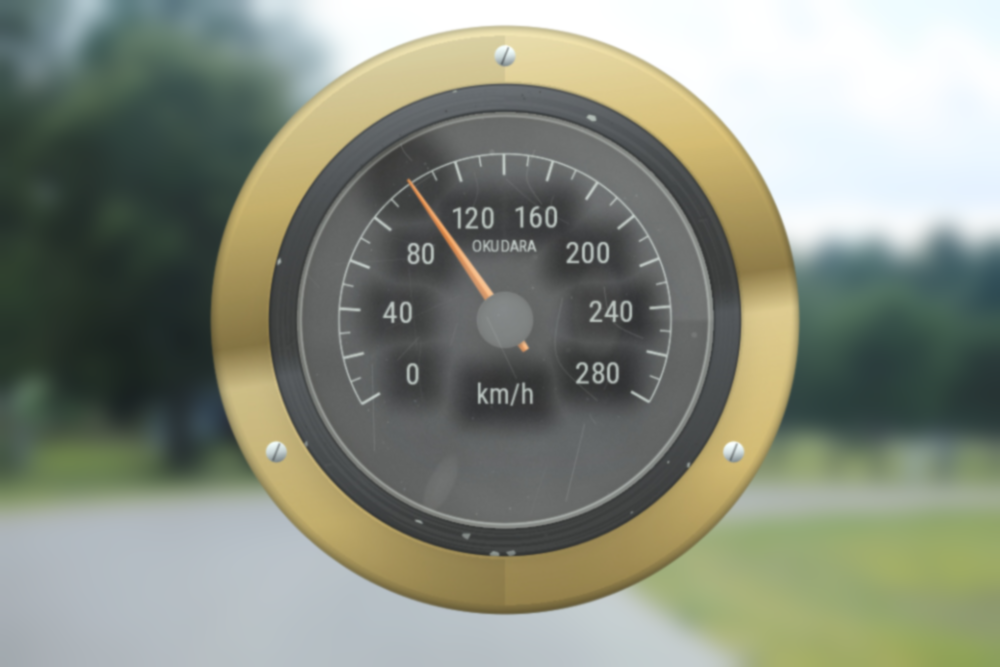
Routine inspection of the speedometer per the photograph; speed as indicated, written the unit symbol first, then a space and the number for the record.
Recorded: km/h 100
